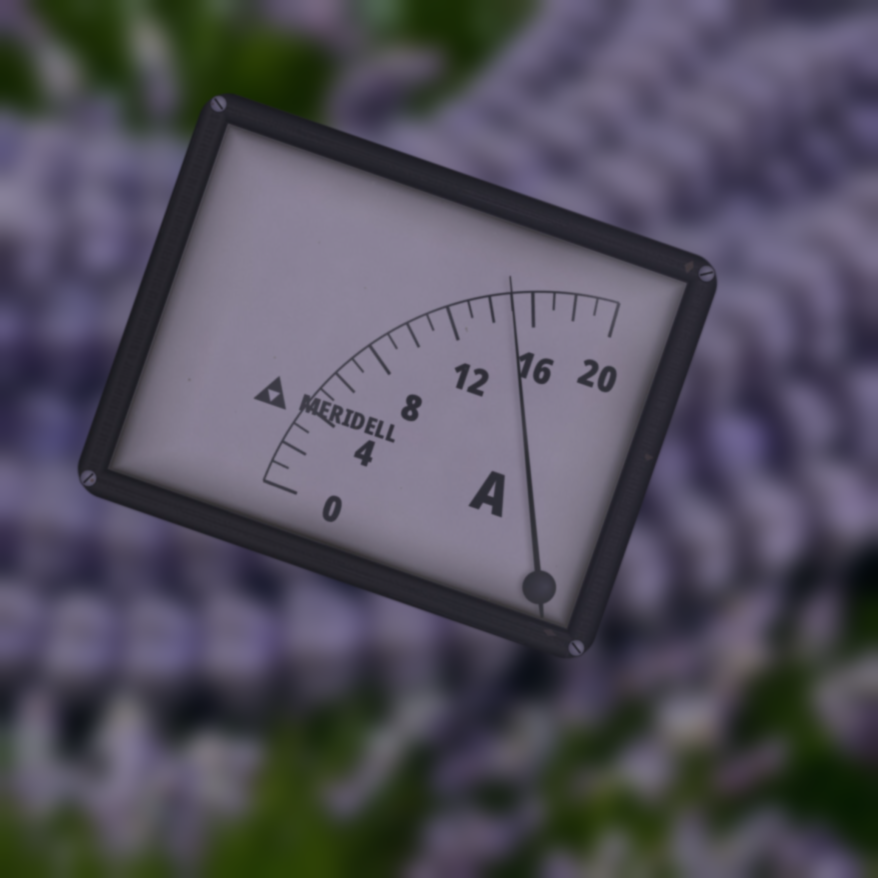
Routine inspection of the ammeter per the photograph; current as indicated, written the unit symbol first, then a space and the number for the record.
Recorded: A 15
